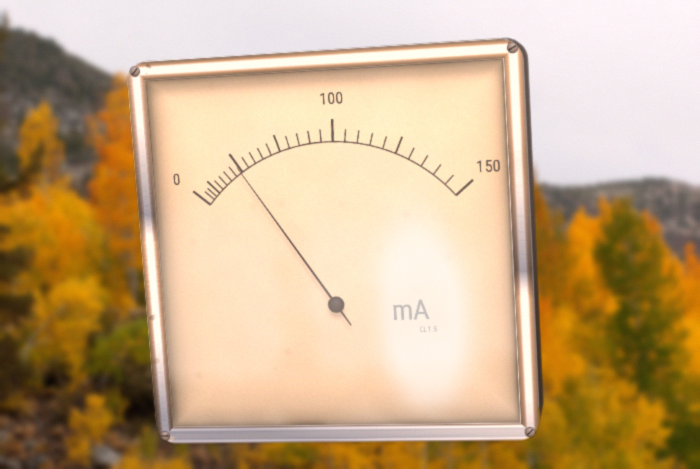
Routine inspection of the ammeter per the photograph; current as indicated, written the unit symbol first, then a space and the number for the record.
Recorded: mA 50
